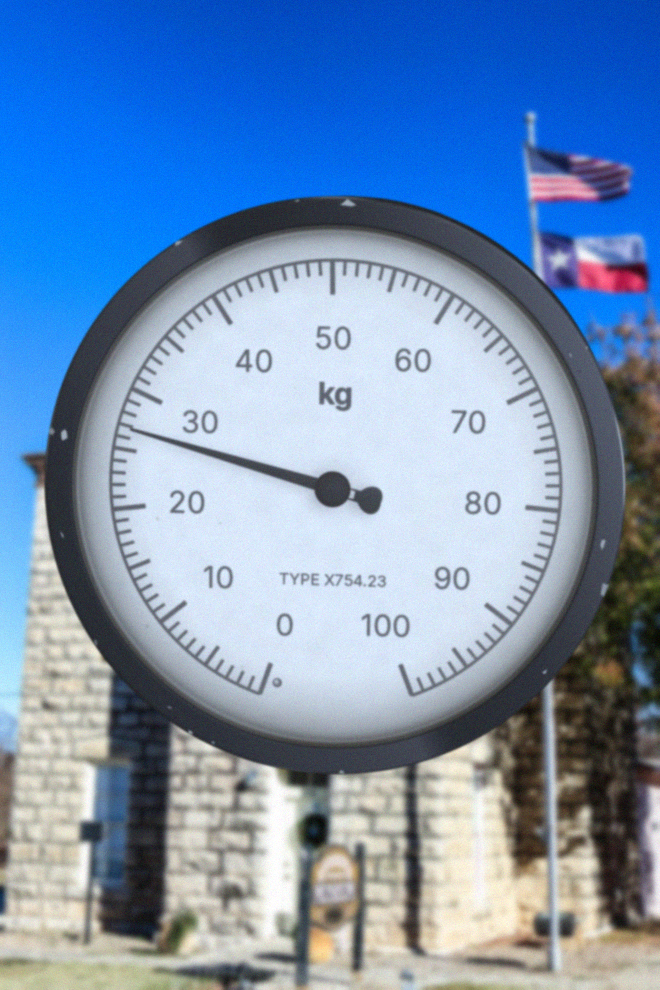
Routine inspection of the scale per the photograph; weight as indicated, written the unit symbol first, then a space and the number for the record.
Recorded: kg 27
